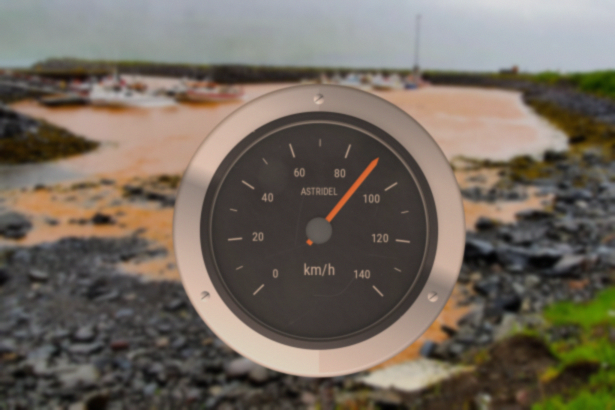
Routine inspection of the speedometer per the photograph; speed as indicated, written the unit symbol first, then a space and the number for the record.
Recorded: km/h 90
